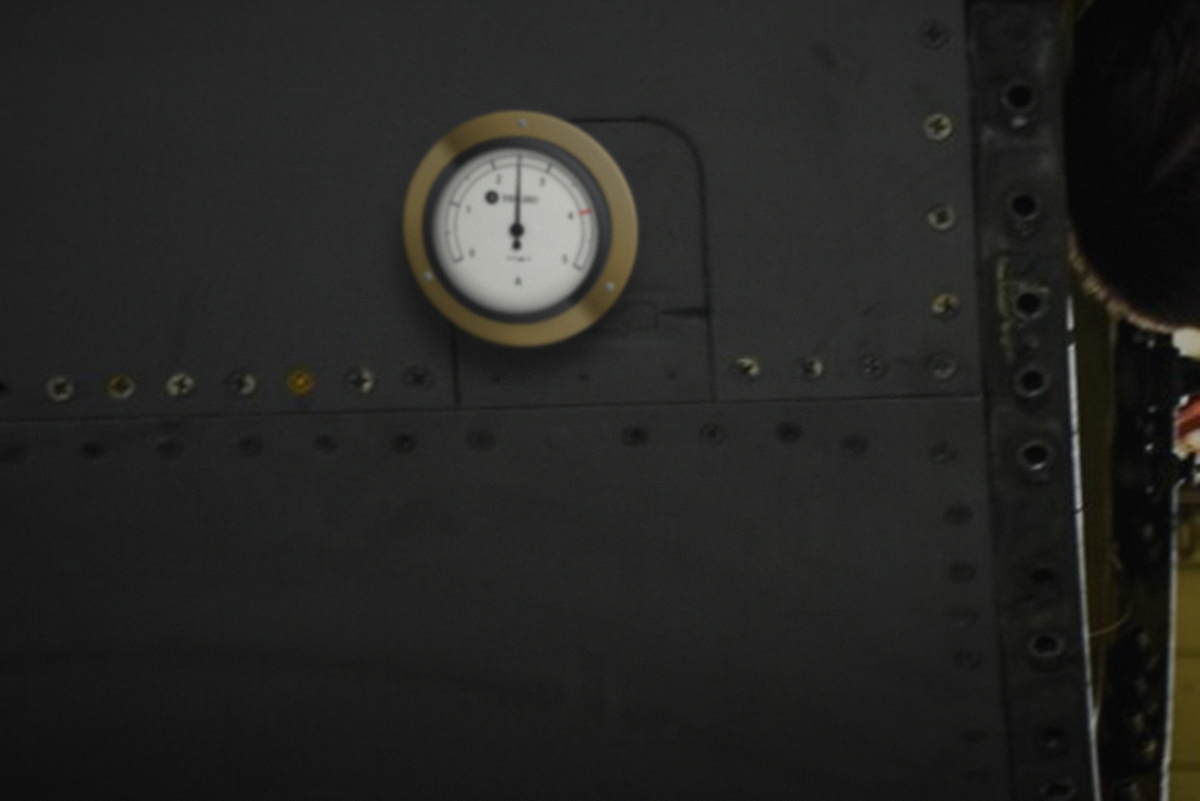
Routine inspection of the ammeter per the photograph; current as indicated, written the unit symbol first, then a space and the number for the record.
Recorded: A 2.5
